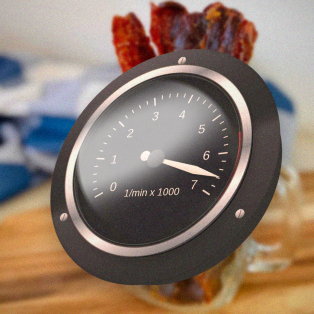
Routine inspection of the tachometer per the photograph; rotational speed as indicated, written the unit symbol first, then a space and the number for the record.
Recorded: rpm 6600
